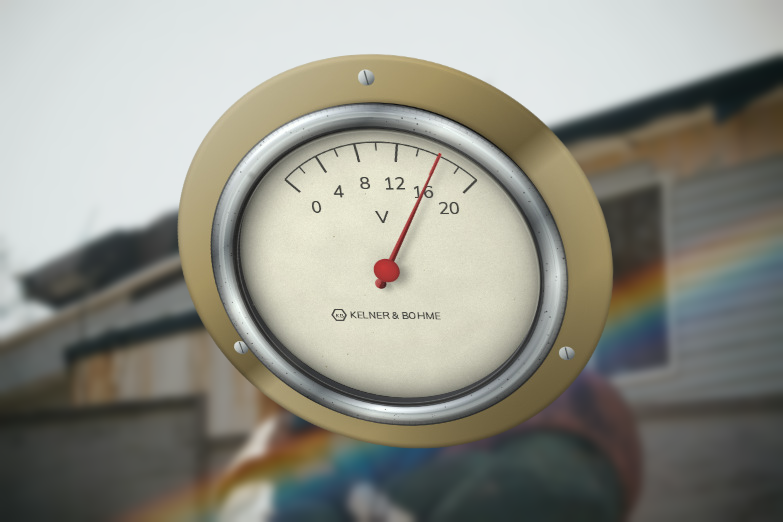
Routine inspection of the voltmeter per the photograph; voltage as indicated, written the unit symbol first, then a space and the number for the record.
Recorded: V 16
